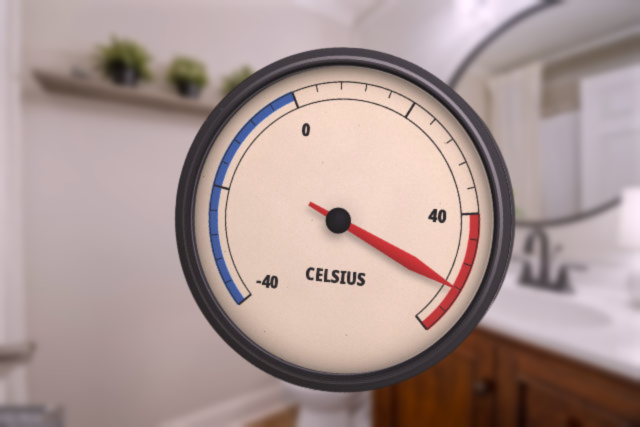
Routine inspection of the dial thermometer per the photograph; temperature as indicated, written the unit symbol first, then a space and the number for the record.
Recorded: °C 52
